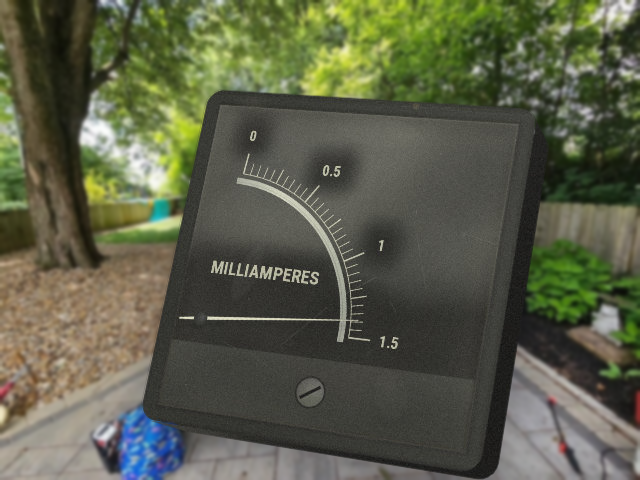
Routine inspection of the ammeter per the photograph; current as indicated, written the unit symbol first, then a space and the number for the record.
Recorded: mA 1.4
